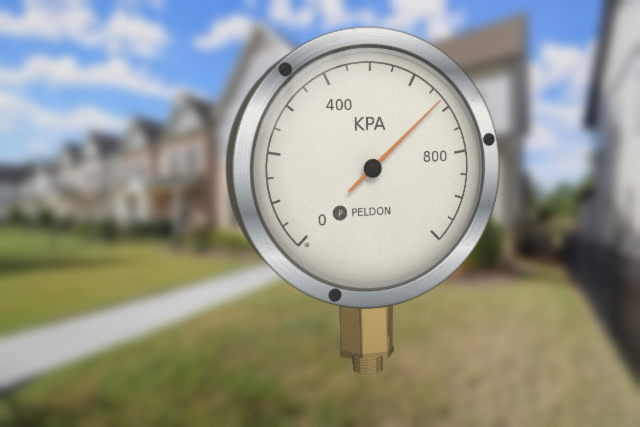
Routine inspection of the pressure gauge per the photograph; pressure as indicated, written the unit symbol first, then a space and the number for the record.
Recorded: kPa 675
